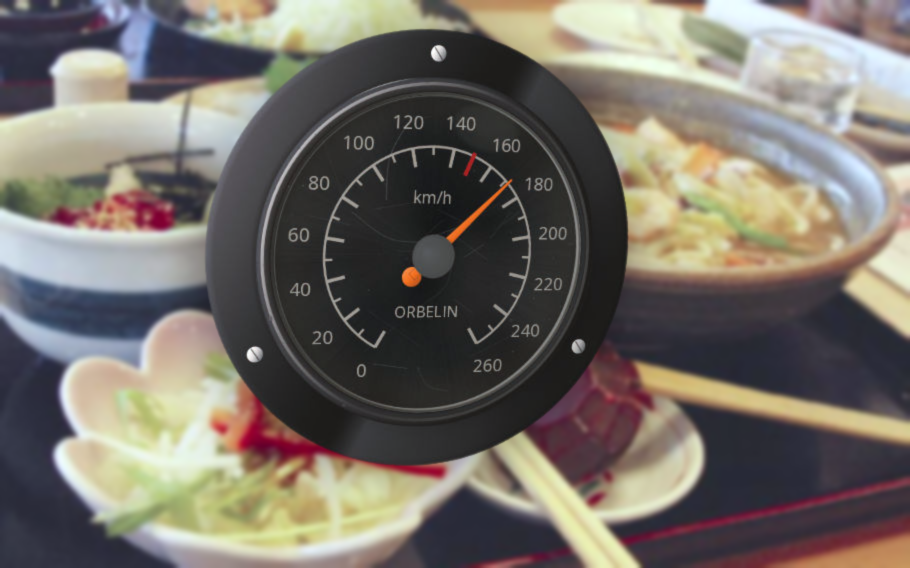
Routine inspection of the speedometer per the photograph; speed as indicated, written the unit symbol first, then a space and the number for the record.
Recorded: km/h 170
